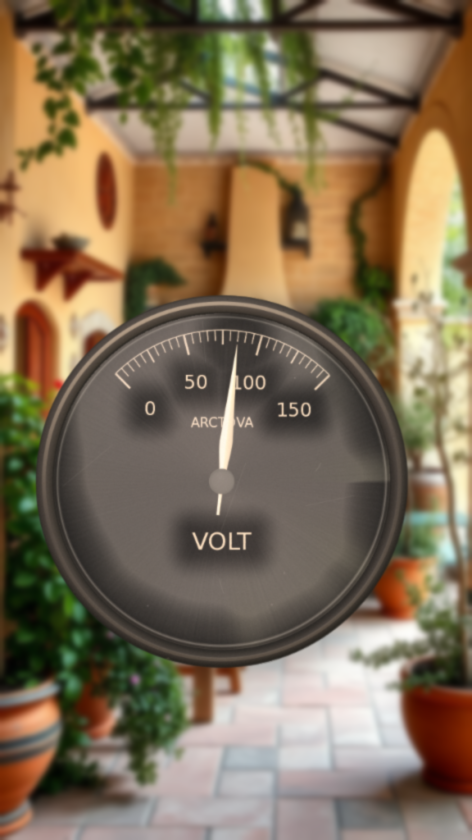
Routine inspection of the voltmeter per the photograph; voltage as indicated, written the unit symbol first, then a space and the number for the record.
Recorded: V 85
